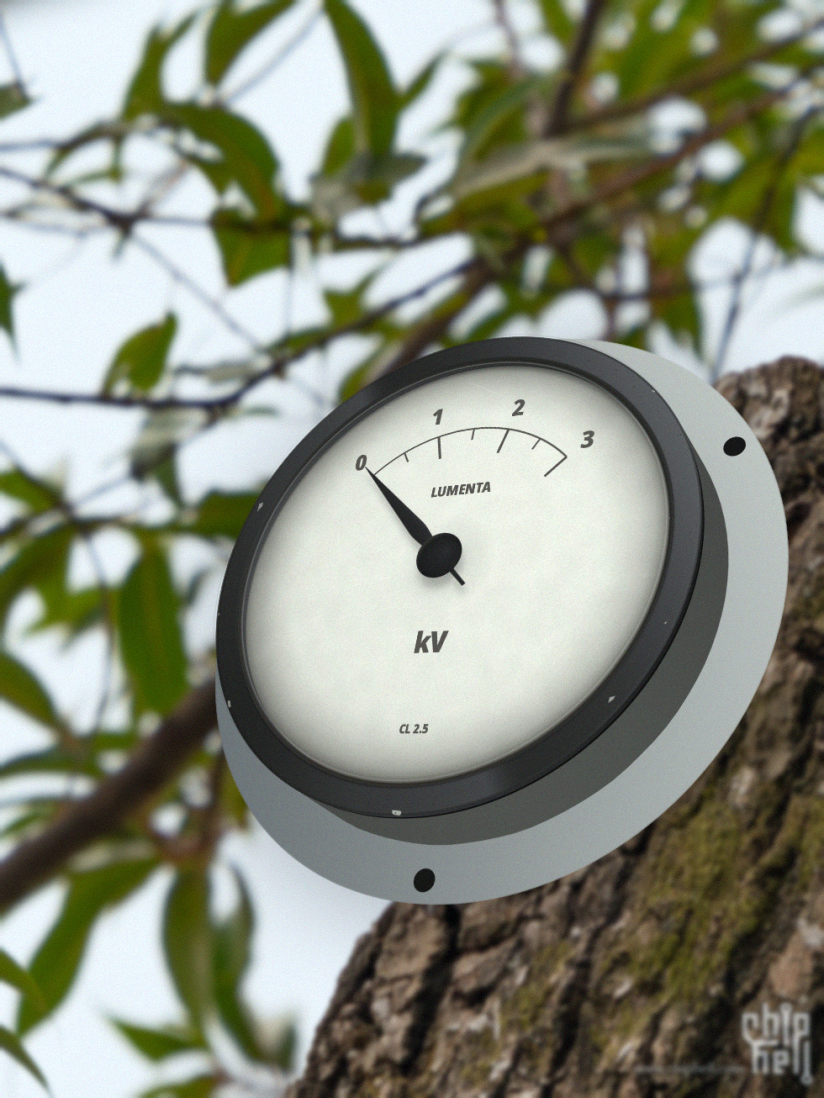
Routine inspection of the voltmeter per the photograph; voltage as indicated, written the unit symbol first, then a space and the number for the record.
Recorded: kV 0
